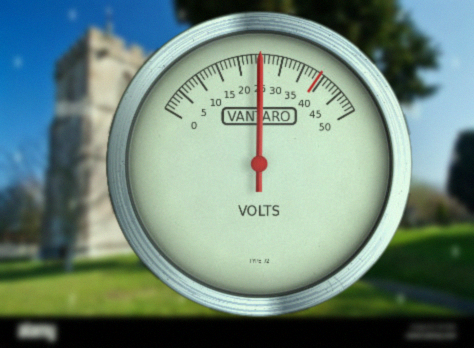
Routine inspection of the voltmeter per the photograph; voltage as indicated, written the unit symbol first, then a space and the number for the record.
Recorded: V 25
